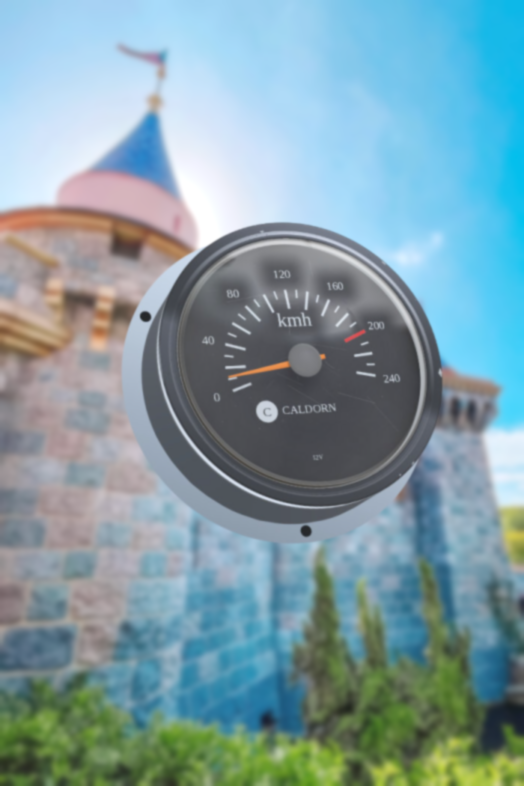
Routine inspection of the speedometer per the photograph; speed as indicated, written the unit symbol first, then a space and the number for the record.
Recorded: km/h 10
